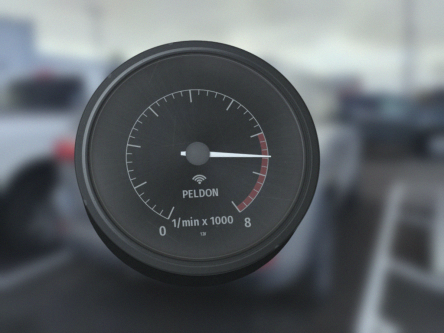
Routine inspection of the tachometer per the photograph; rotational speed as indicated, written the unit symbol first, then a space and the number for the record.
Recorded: rpm 6600
